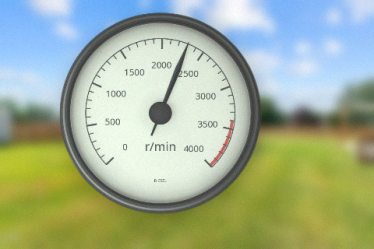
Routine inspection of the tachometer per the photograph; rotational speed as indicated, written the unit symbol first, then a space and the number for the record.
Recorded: rpm 2300
